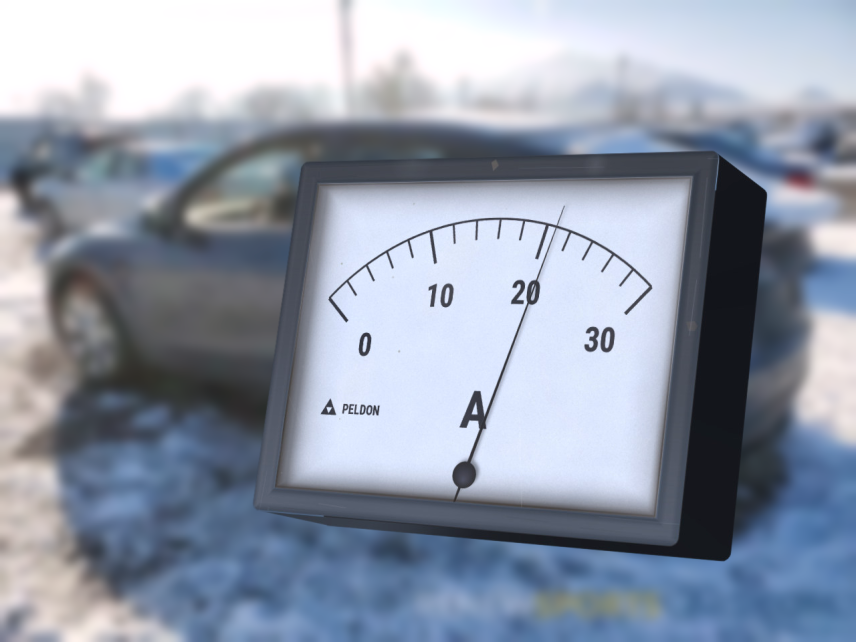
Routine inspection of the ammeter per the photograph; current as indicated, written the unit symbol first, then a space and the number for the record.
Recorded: A 21
